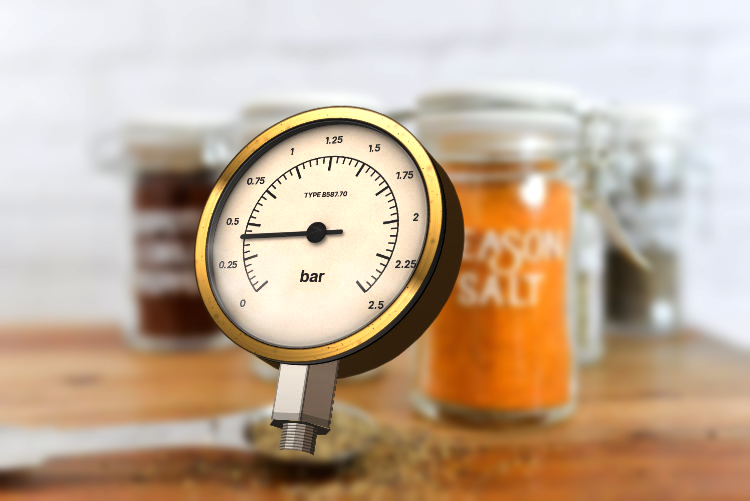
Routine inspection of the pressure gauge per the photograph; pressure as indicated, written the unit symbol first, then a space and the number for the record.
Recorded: bar 0.4
